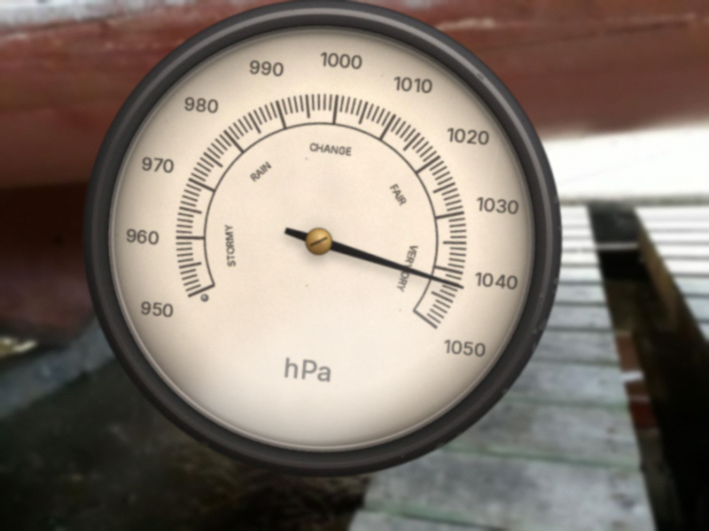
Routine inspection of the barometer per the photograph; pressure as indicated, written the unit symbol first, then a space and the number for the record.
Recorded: hPa 1042
